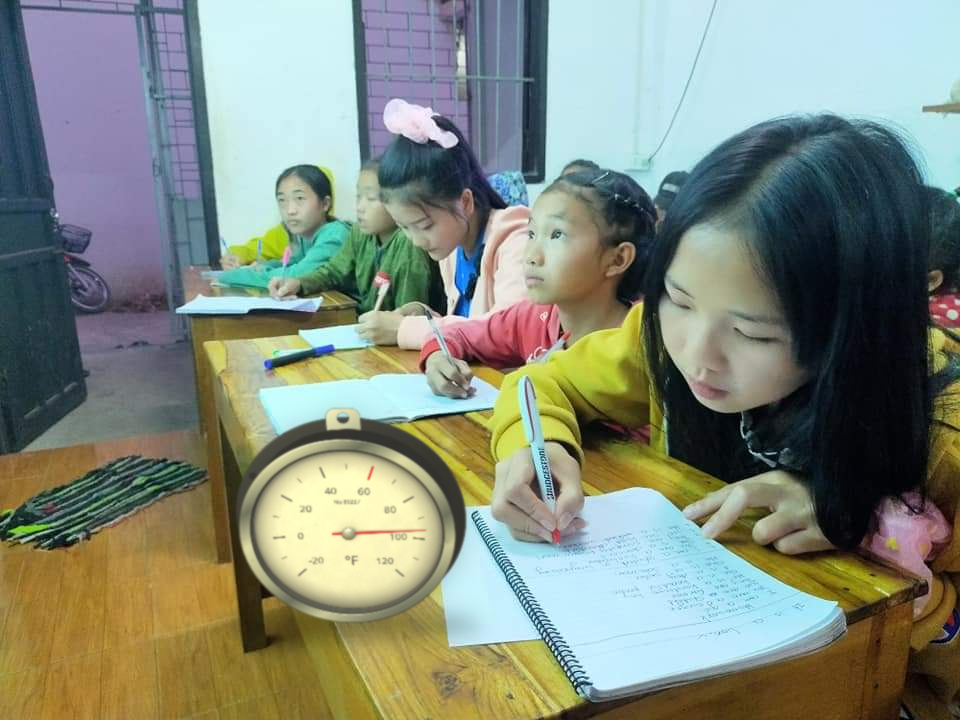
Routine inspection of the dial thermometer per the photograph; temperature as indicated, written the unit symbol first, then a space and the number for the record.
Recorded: °F 95
